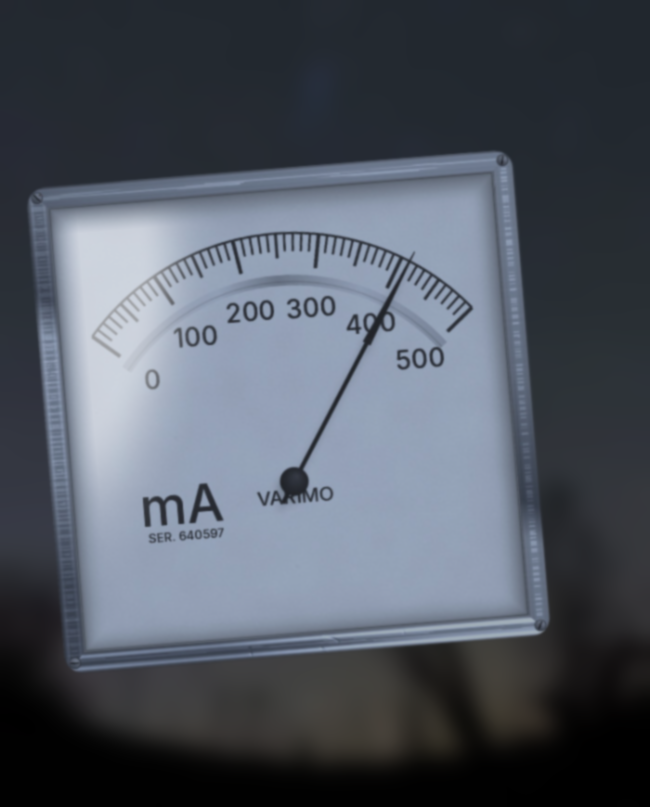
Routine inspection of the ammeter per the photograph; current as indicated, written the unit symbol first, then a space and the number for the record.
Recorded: mA 410
